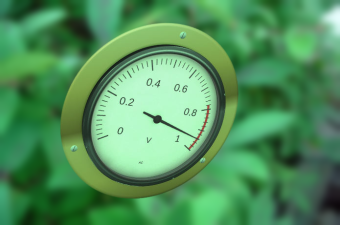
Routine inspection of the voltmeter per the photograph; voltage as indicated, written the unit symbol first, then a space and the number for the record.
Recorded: V 0.94
